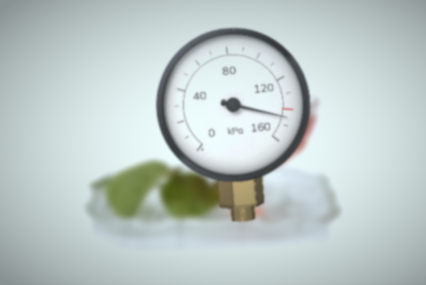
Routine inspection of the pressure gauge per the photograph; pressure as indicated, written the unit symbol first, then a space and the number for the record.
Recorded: kPa 145
